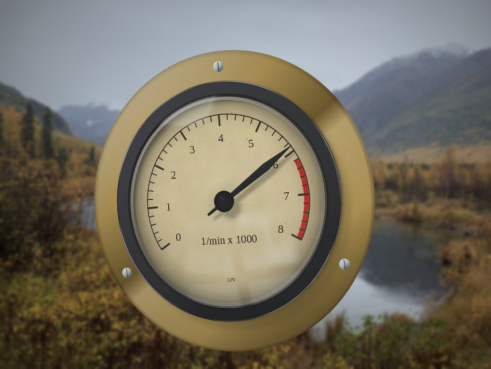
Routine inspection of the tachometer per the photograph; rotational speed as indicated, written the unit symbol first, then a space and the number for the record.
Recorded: rpm 5900
